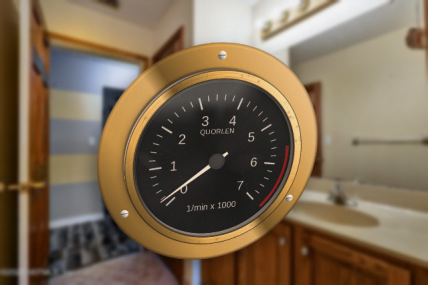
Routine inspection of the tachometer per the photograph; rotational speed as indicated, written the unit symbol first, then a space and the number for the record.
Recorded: rpm 200
